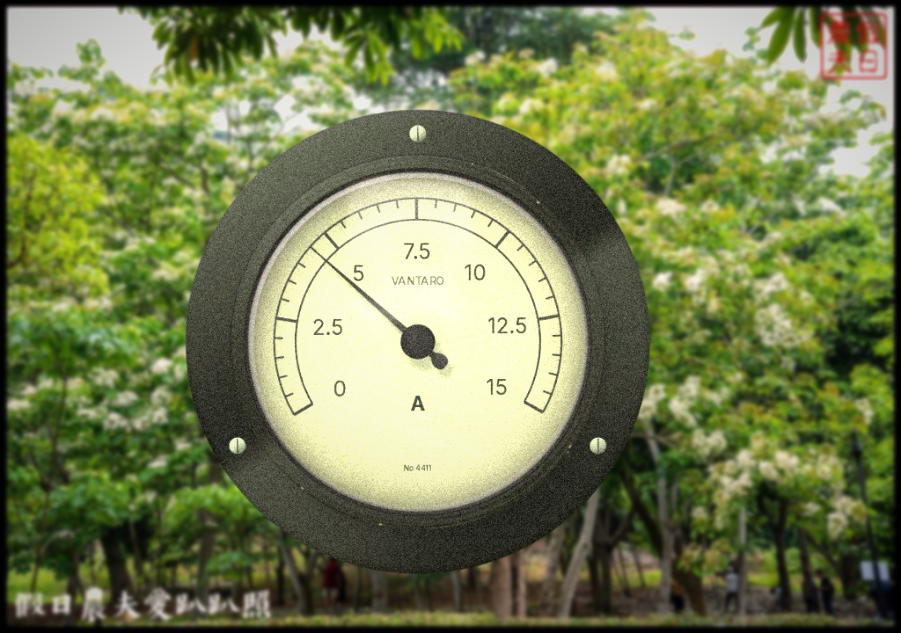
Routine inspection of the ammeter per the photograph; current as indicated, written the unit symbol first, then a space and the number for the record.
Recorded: A 4.5
